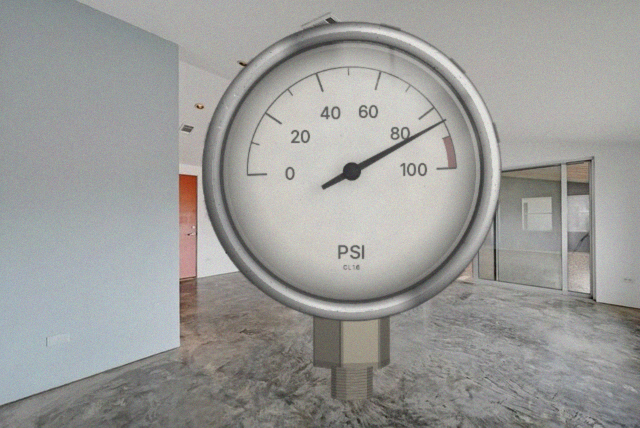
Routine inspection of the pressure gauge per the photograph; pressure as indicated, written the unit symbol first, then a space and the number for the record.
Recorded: psi 85
